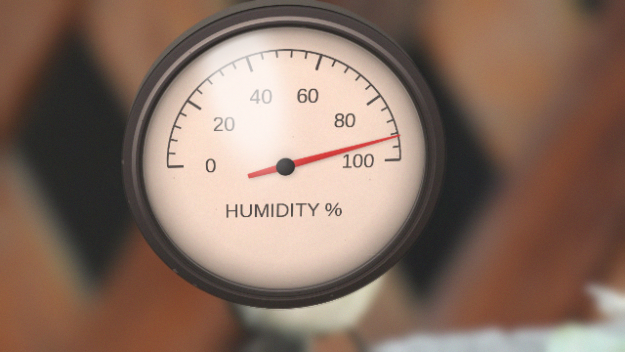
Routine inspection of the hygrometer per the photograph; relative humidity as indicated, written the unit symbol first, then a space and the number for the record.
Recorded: % 92
